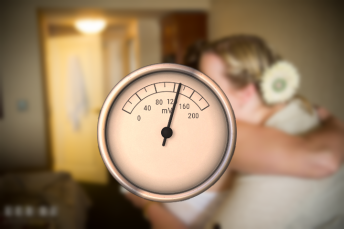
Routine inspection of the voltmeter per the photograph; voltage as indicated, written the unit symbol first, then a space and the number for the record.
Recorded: mV 130
